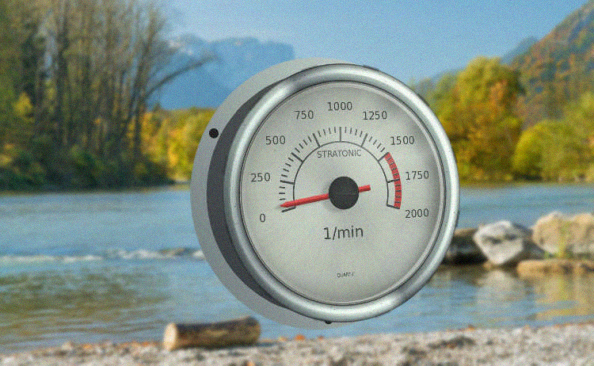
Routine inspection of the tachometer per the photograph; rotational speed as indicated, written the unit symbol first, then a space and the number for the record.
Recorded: rpm 50
